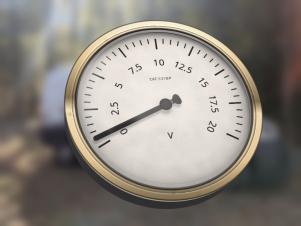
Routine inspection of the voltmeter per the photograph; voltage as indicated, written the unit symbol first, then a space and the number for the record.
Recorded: V 0.5
